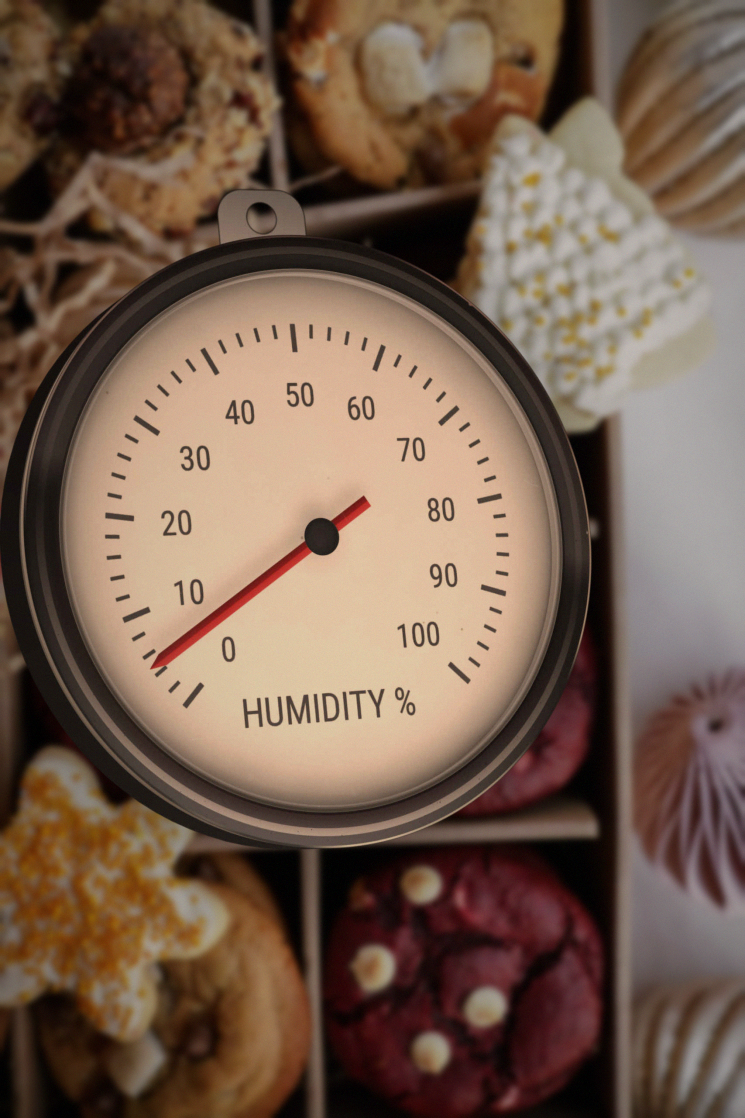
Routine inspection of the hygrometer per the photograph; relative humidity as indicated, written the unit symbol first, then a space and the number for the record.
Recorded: % 5
